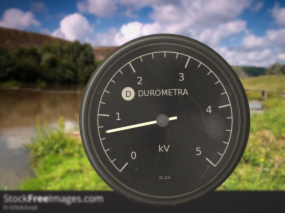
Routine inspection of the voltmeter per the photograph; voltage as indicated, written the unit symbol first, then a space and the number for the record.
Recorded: kV 0.7
